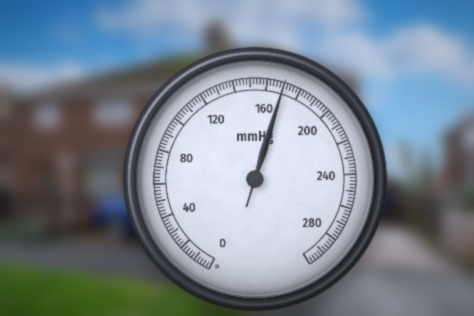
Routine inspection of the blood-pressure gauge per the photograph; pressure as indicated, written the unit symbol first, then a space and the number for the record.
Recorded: mmHg 170
